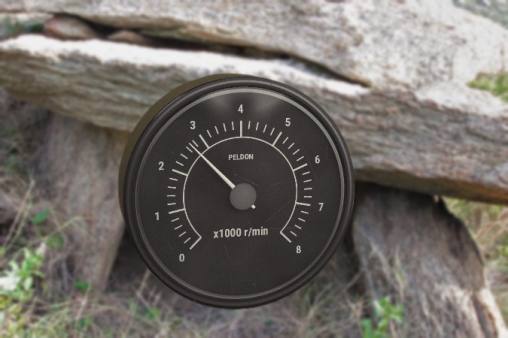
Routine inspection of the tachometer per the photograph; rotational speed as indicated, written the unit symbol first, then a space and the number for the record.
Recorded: rpm 2700
